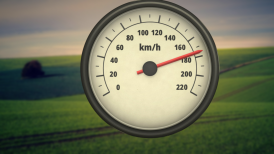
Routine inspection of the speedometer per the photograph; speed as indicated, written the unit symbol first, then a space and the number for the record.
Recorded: km/h 175
